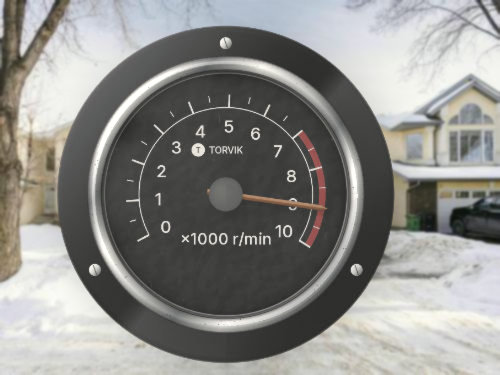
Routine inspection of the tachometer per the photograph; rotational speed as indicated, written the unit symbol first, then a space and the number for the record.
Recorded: rpm 9000
